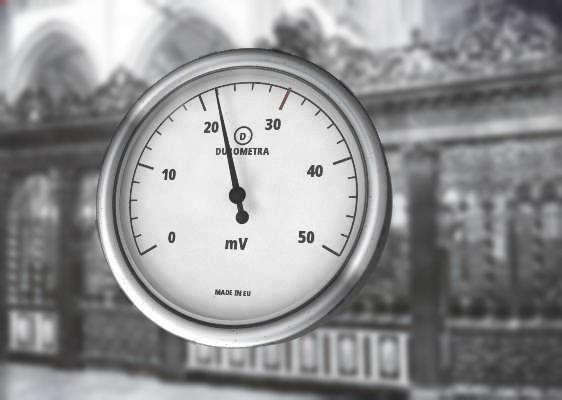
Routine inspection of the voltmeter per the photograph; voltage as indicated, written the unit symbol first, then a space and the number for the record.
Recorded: mV 22
